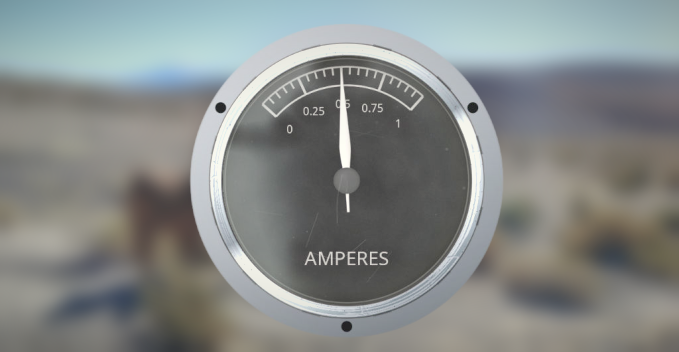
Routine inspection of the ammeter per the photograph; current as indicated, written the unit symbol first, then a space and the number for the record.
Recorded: A 0.5
